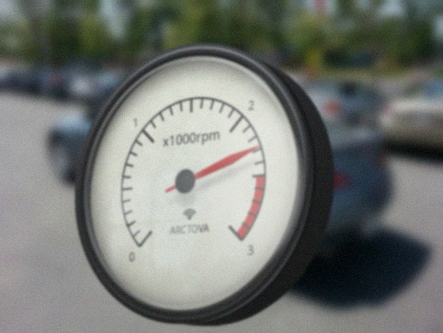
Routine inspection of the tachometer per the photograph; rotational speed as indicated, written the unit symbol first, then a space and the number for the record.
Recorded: rpm 2300
